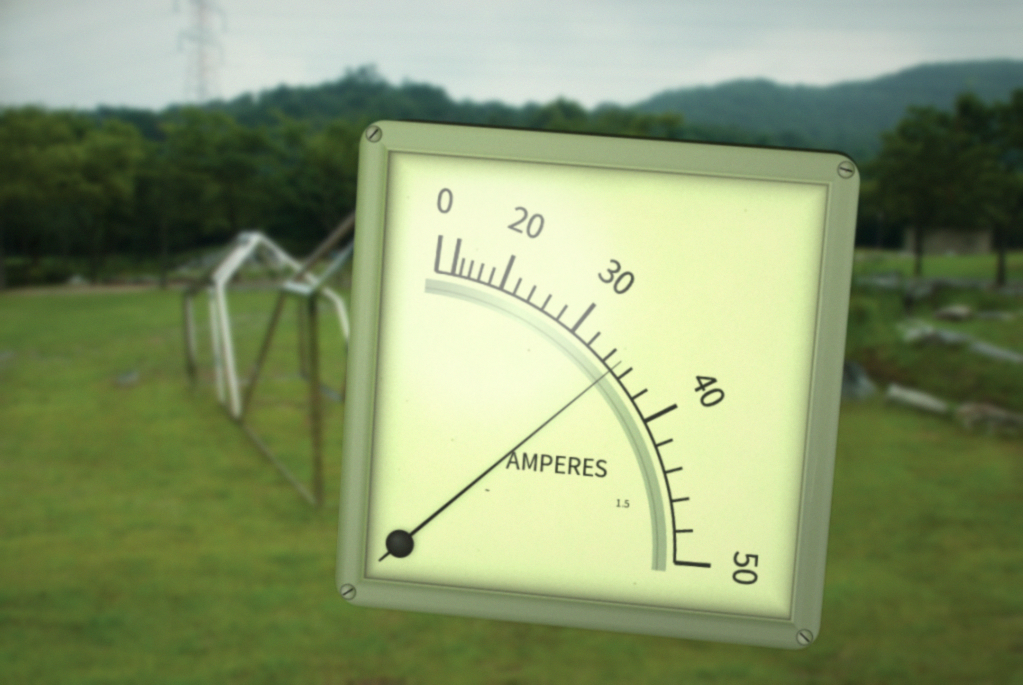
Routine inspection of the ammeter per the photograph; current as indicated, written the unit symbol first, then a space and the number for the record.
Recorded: A 35
